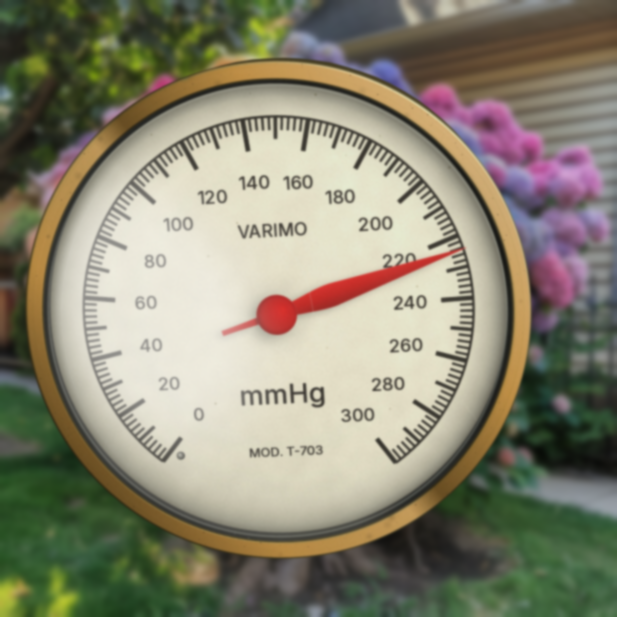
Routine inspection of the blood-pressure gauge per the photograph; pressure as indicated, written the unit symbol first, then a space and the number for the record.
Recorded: mmHg 224
